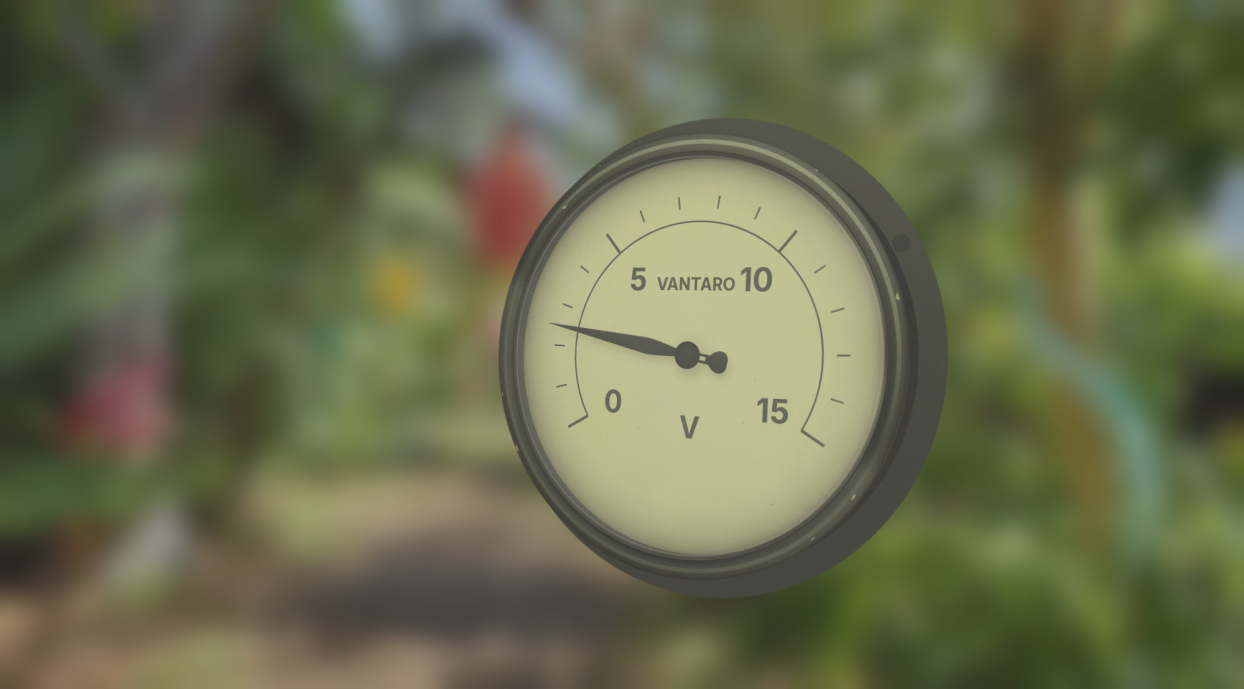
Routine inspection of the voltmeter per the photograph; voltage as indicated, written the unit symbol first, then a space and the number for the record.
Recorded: V 2.5
